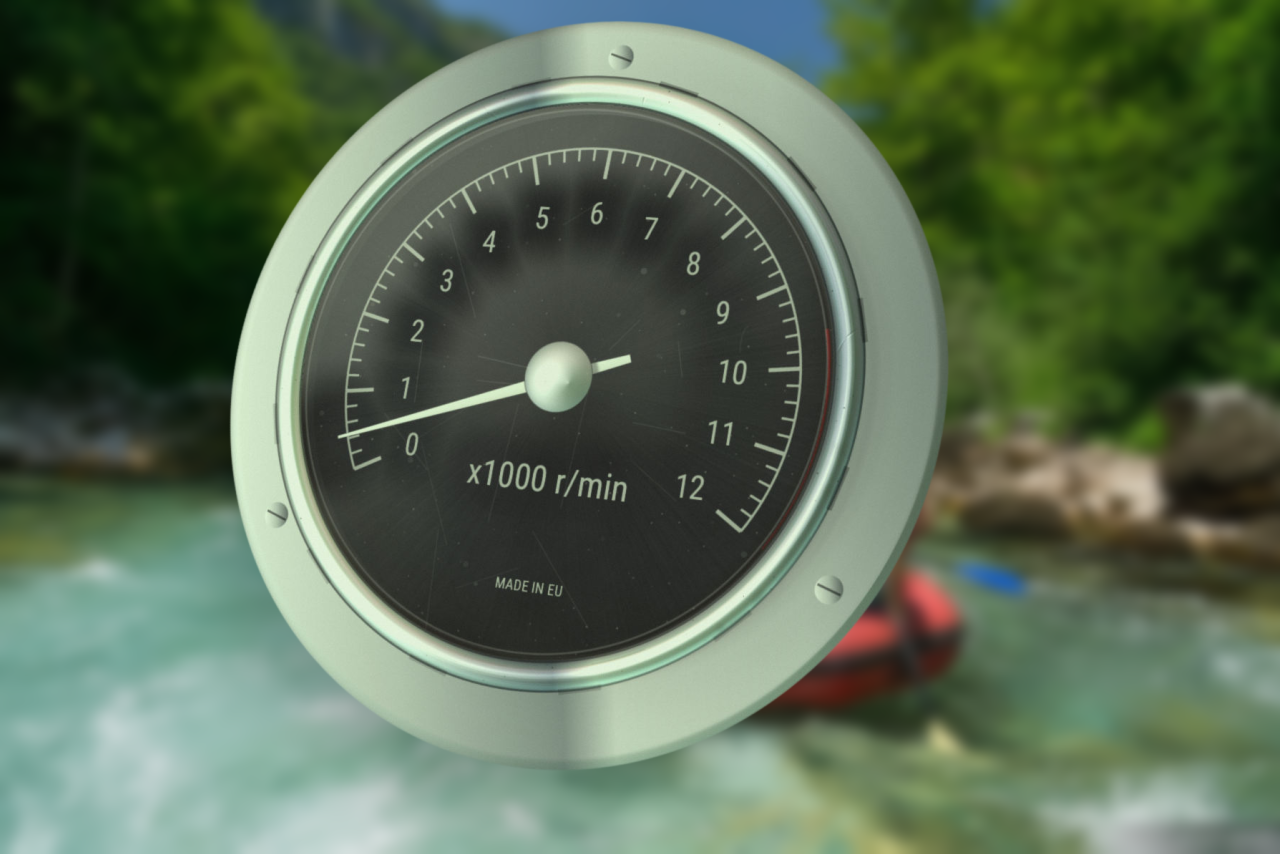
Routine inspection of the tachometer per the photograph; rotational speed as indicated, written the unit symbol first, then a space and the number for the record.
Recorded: rpm 400
